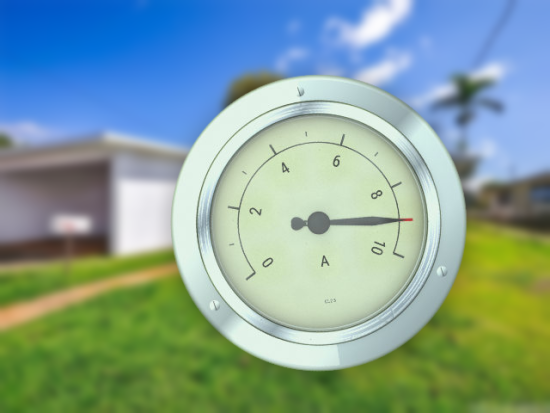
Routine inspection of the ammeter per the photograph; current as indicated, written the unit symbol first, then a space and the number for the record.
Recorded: A 9
